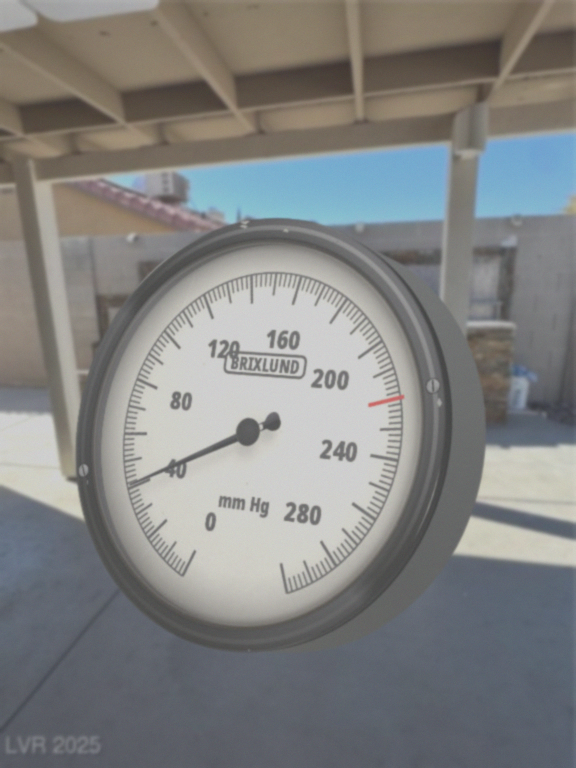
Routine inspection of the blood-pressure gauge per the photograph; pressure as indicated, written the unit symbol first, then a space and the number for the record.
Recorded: mmHg 40
